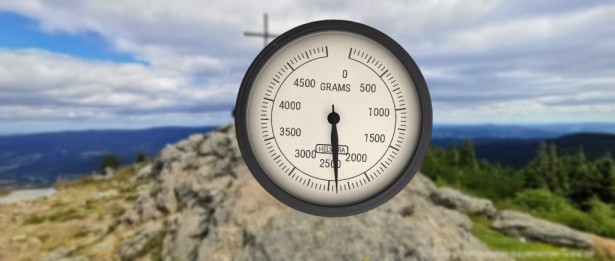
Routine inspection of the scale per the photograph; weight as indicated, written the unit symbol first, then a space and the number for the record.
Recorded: g 2400
